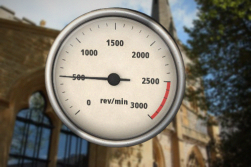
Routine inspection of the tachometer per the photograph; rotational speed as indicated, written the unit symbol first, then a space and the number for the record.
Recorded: rpm 500
